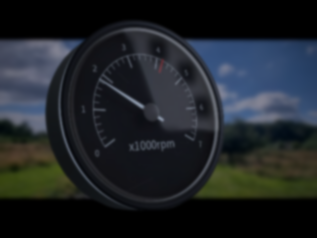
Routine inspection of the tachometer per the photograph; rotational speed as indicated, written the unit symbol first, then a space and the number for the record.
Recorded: rpm 1800
